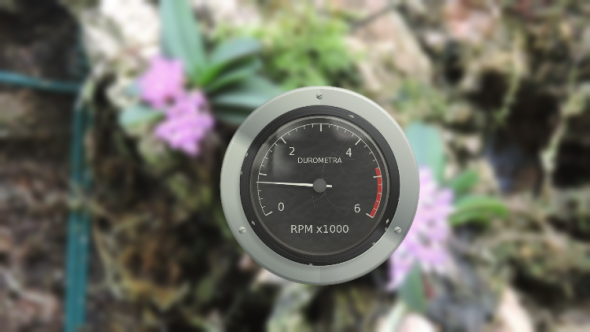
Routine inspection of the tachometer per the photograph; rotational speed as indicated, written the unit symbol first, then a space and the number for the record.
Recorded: rpm 800
